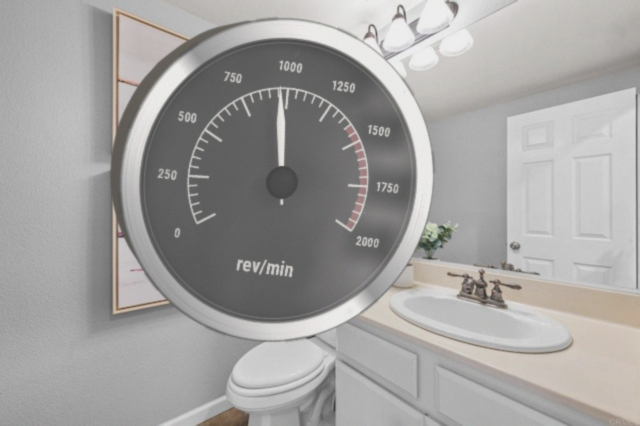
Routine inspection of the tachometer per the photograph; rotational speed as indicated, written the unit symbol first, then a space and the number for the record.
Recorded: rpm 950
